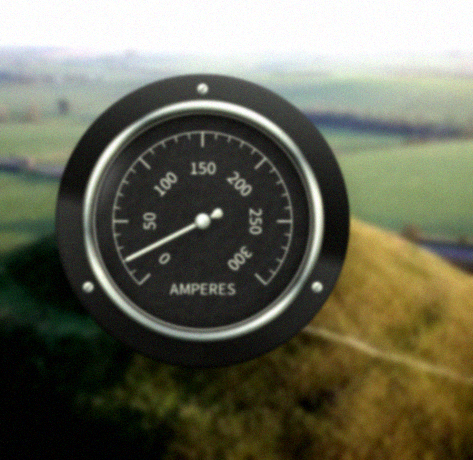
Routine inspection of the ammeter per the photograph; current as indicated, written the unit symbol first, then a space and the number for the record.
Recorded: A 20
